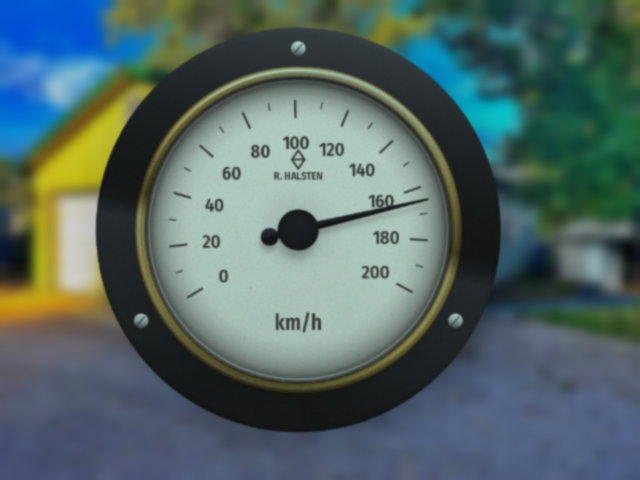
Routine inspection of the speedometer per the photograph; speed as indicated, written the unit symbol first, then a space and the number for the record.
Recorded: km/h 165
